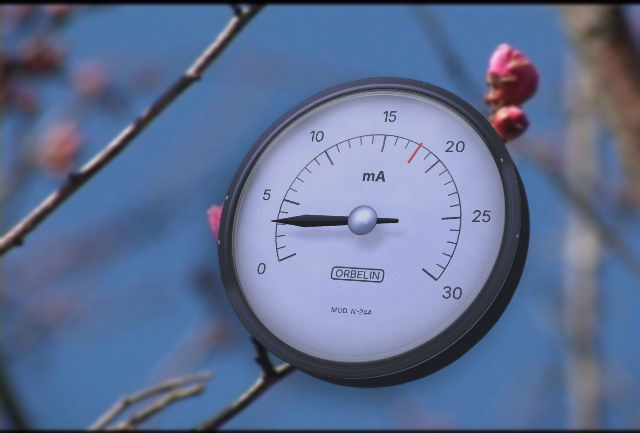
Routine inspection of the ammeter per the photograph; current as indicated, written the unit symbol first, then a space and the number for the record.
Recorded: mA 3
